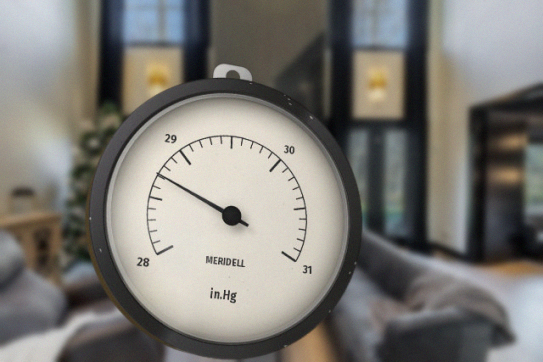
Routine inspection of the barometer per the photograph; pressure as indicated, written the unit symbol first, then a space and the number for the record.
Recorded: inHg 28.7
